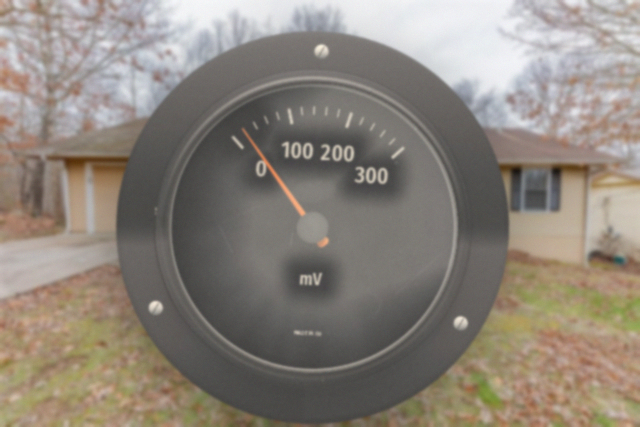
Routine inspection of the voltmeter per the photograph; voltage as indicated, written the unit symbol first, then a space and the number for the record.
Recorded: mV 20
